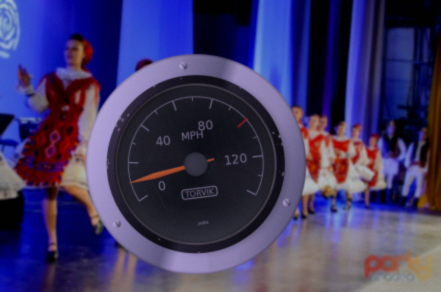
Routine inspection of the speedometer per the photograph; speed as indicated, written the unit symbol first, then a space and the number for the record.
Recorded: mph 10
